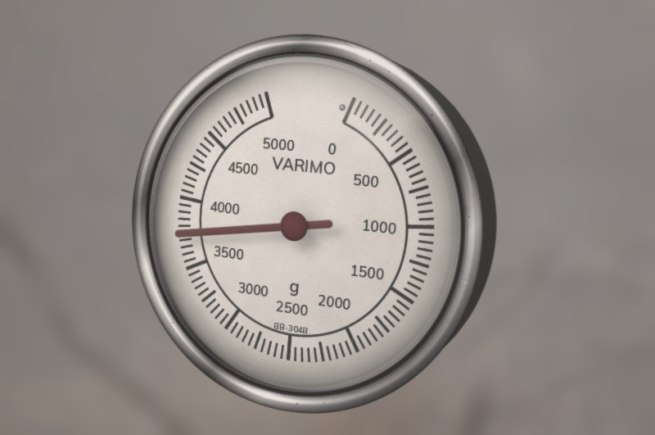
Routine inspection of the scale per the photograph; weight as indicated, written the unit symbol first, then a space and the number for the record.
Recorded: g 3750
